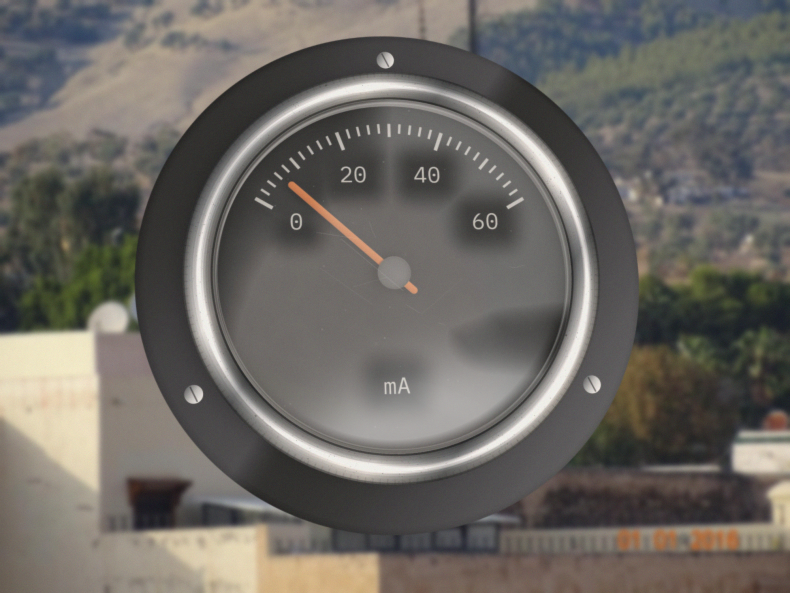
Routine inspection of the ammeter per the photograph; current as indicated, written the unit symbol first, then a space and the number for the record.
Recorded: mA 6
